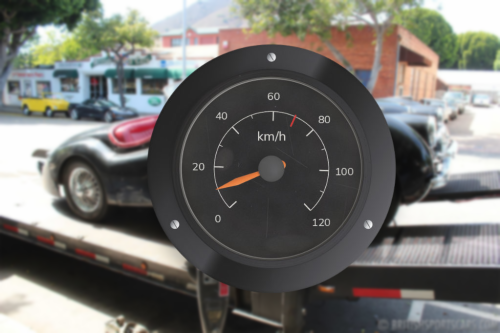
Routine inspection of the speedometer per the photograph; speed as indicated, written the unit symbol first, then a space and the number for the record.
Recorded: km/h 10
